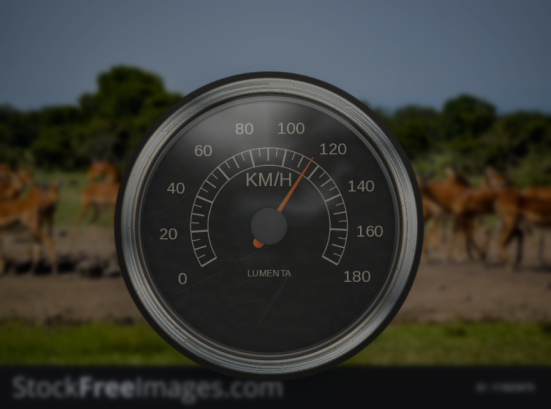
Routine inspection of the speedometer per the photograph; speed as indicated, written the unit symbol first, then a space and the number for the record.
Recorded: km/h 115
